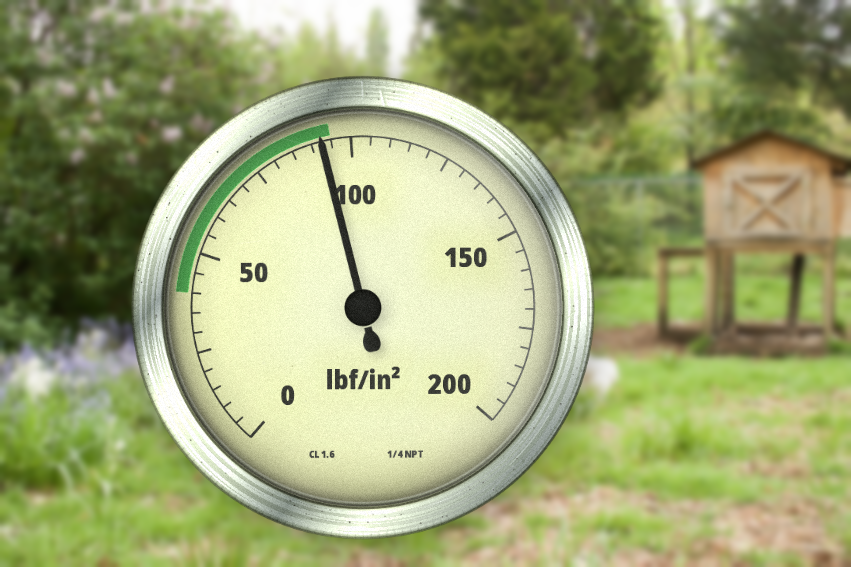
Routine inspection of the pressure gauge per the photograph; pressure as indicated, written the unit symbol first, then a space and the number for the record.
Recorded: psi 92.5
